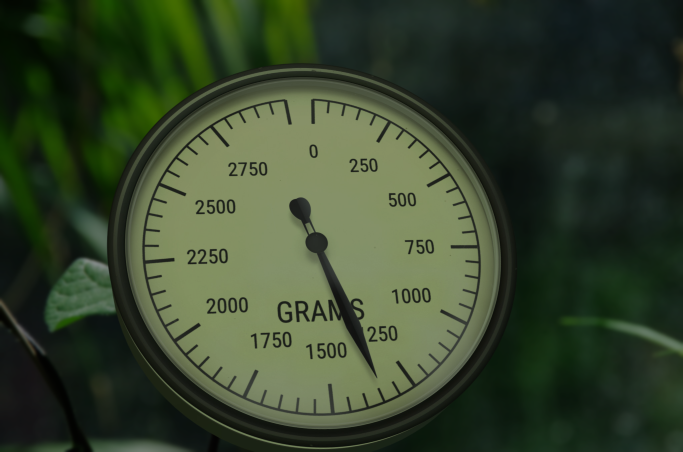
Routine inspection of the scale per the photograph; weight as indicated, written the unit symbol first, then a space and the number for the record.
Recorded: g 1350
